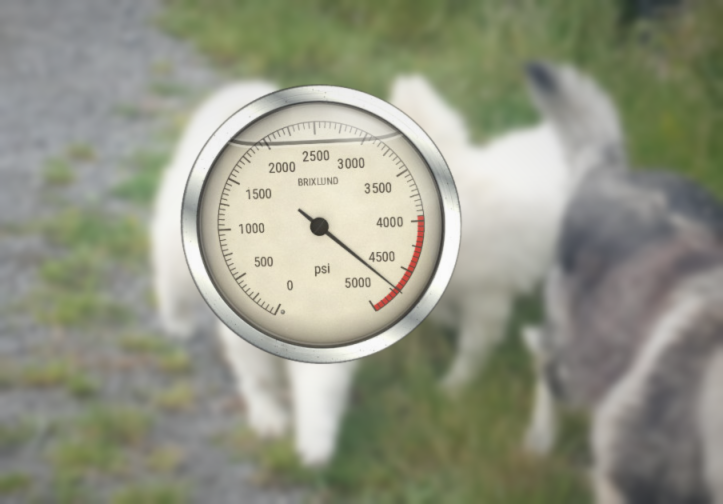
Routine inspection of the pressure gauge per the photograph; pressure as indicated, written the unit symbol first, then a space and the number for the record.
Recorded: psi 4700
